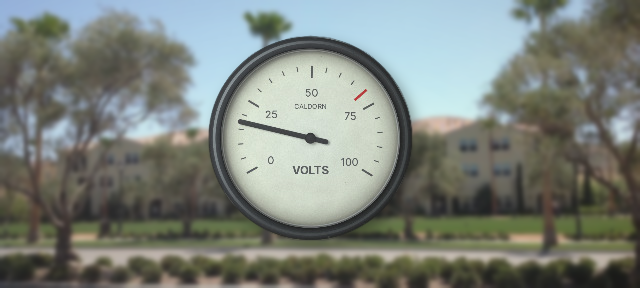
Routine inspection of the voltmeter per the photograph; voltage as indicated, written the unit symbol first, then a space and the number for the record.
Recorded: V 17.5
